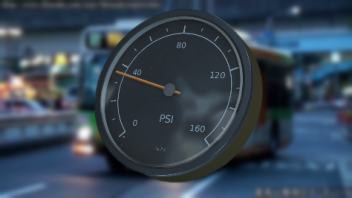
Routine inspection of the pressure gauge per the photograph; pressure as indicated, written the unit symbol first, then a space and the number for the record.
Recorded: psi 35
